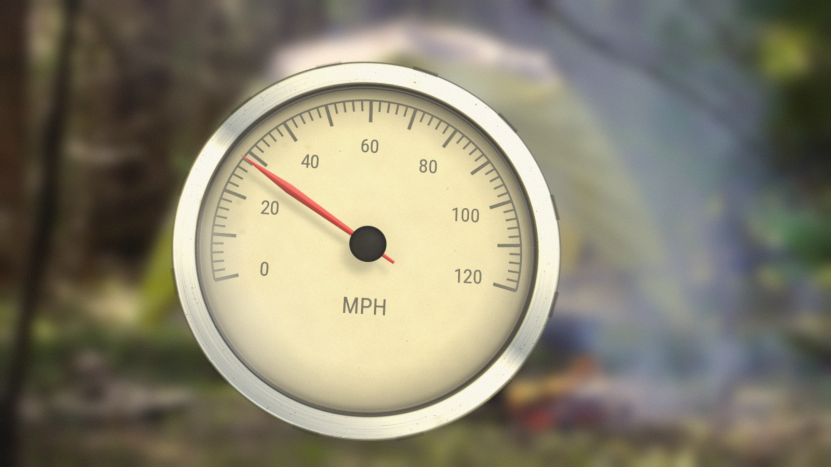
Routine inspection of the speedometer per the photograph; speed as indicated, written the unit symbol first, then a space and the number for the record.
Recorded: mph 28
